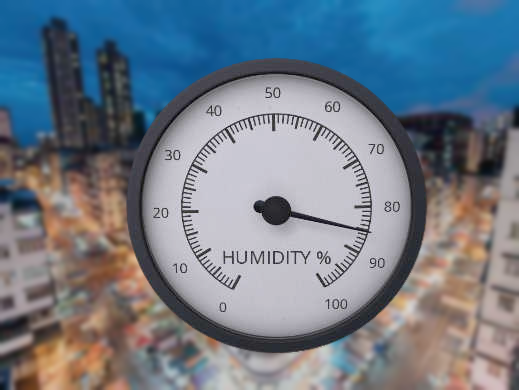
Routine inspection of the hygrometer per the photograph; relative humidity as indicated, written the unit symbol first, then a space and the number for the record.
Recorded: % 85
